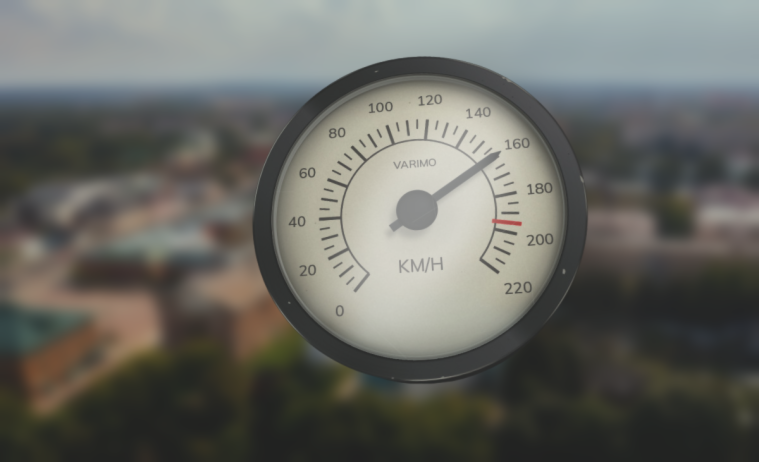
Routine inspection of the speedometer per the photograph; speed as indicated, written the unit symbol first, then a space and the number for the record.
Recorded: km/h 160
